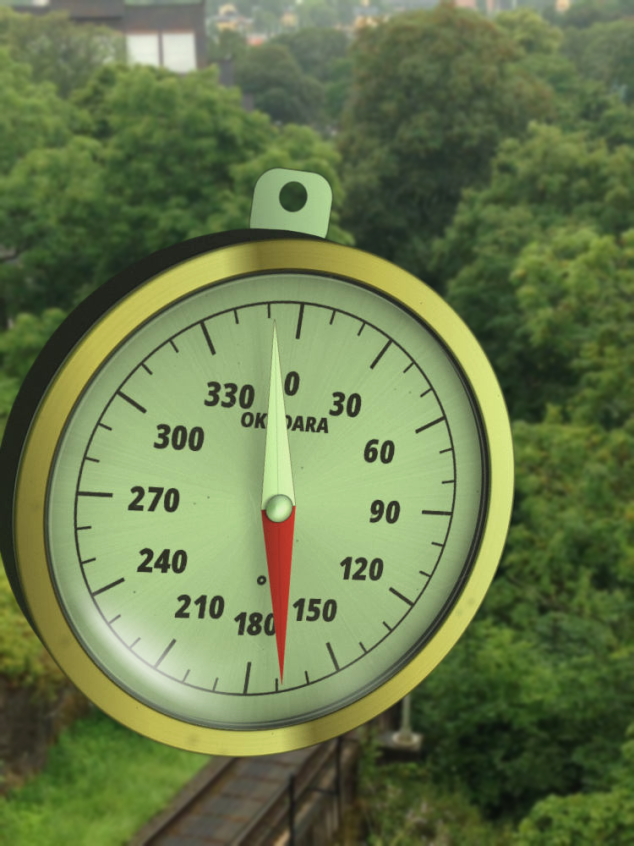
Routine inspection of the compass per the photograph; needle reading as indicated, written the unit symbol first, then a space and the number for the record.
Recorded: ° 170
